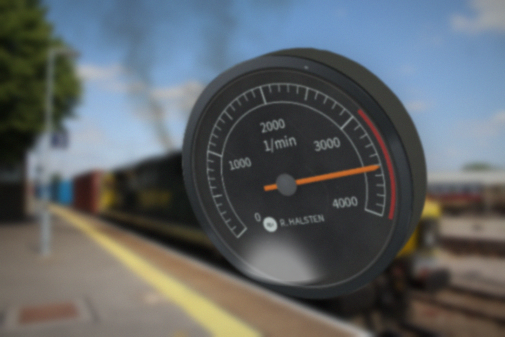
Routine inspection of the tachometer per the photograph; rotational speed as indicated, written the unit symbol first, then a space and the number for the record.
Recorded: rpm 3500
